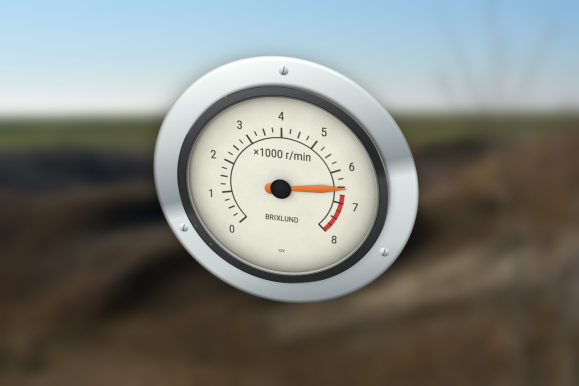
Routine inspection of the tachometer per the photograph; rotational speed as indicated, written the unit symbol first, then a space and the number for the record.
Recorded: rpm 6500
